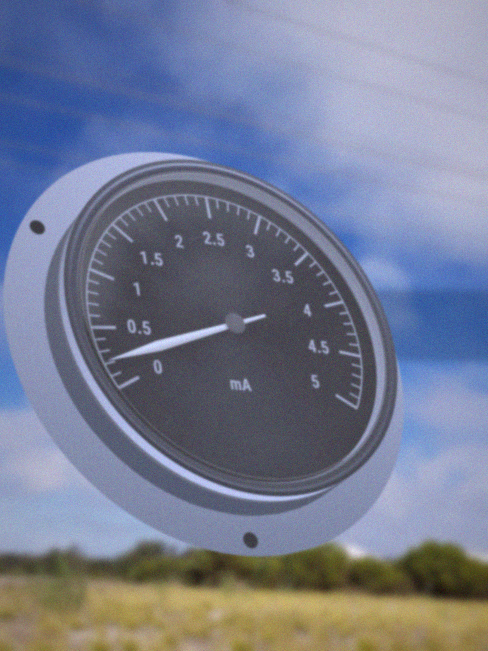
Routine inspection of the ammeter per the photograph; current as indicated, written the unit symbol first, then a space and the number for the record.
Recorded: mA 0.2
